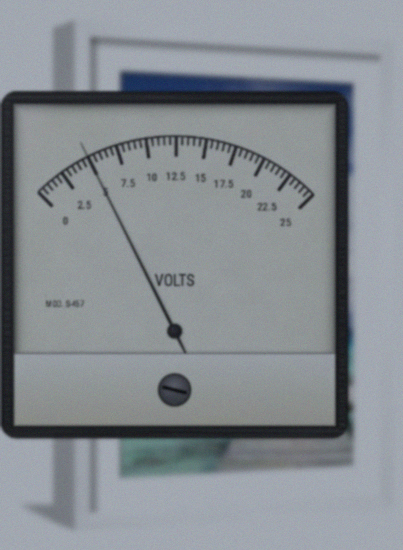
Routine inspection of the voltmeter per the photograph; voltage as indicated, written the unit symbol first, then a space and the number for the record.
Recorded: V 5
